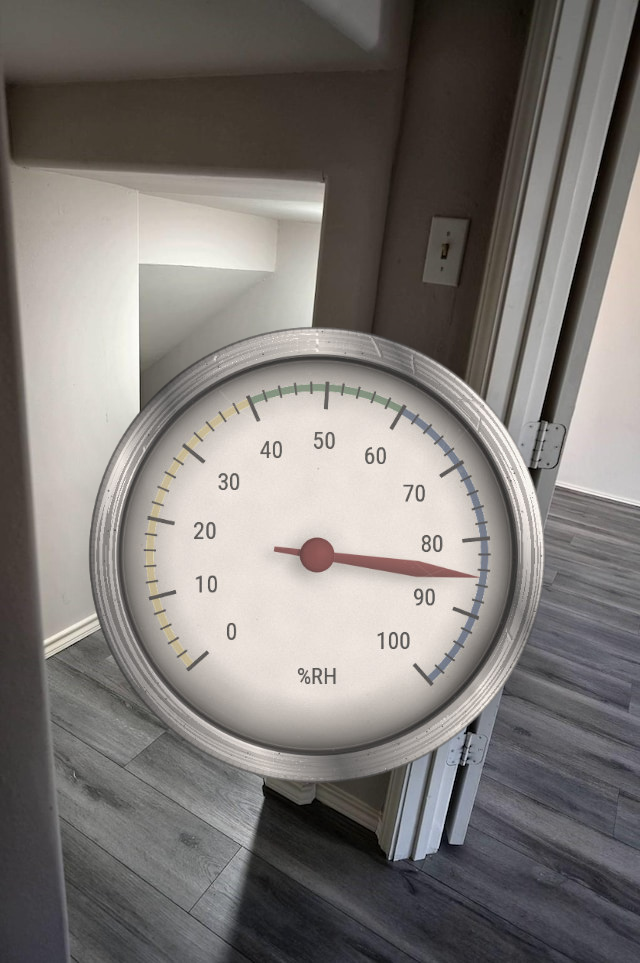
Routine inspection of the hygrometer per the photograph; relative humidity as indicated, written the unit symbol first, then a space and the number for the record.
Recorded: % 85
